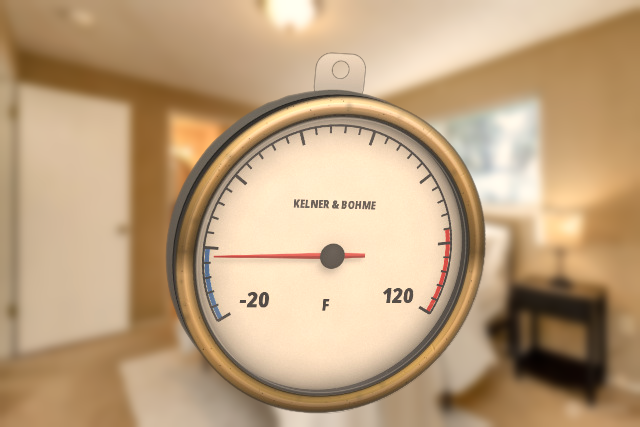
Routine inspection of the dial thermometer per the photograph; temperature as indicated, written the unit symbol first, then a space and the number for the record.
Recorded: °F -2
